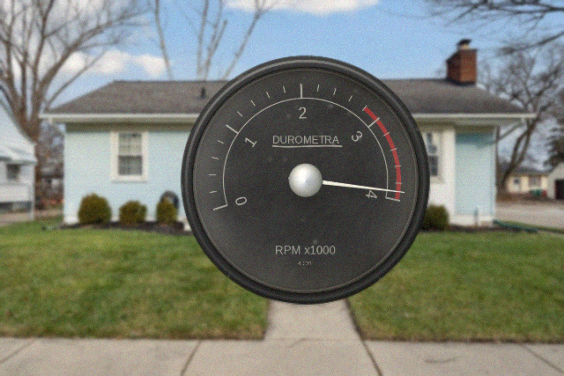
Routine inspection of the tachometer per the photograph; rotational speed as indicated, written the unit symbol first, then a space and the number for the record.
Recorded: rpm 3900
